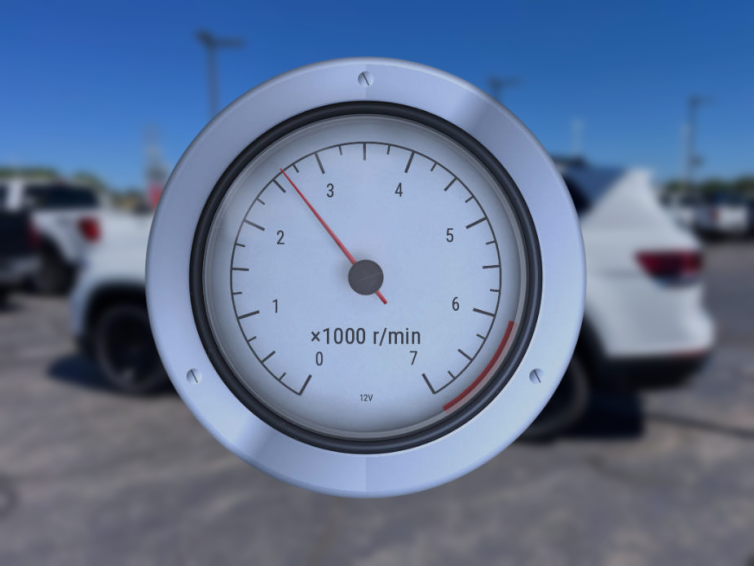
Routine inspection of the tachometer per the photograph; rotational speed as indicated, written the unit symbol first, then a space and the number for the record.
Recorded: rpm 2625
